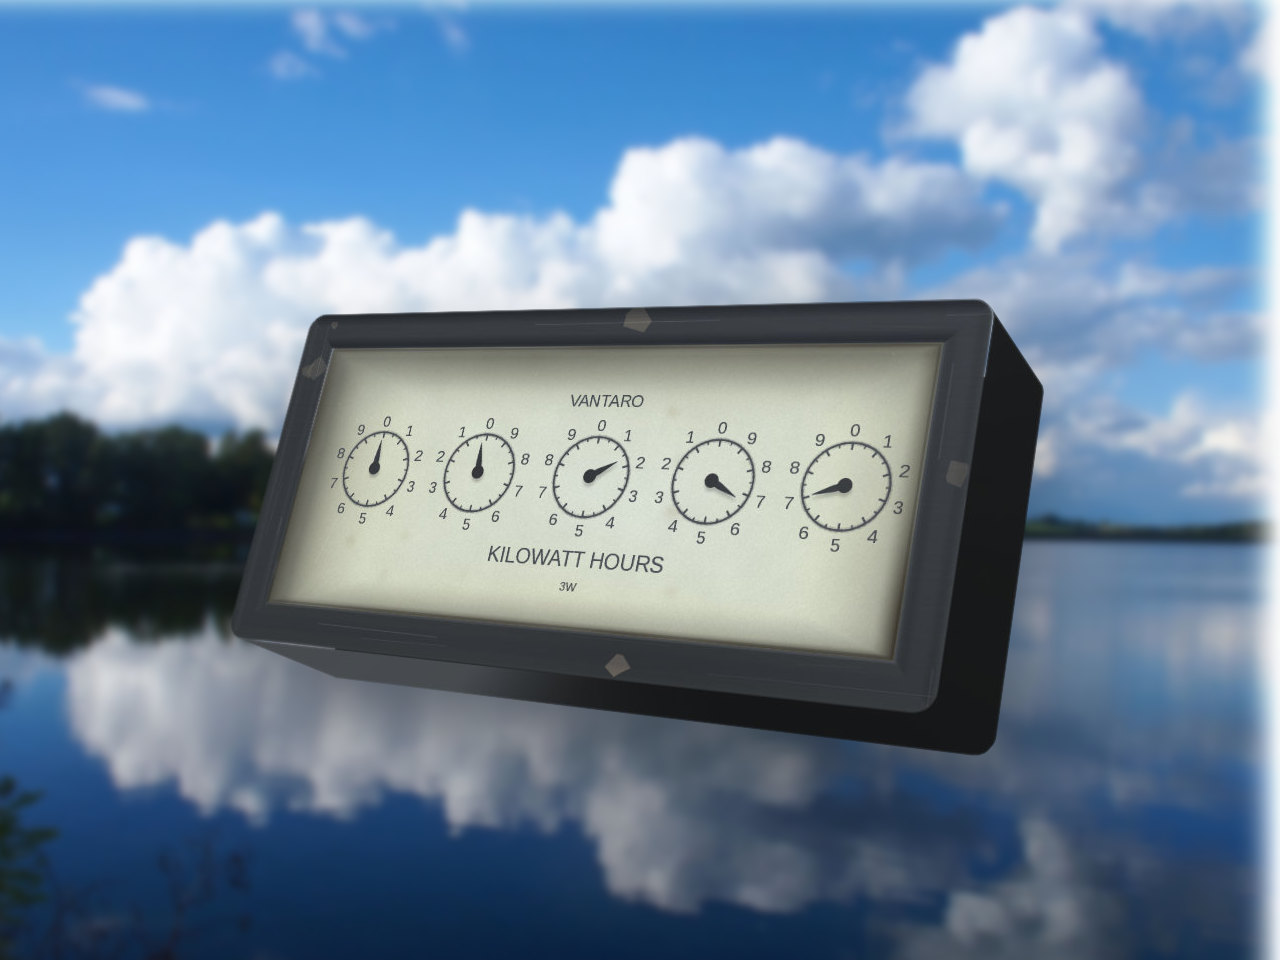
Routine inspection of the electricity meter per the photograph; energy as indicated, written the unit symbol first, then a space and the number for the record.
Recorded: kWh 167
